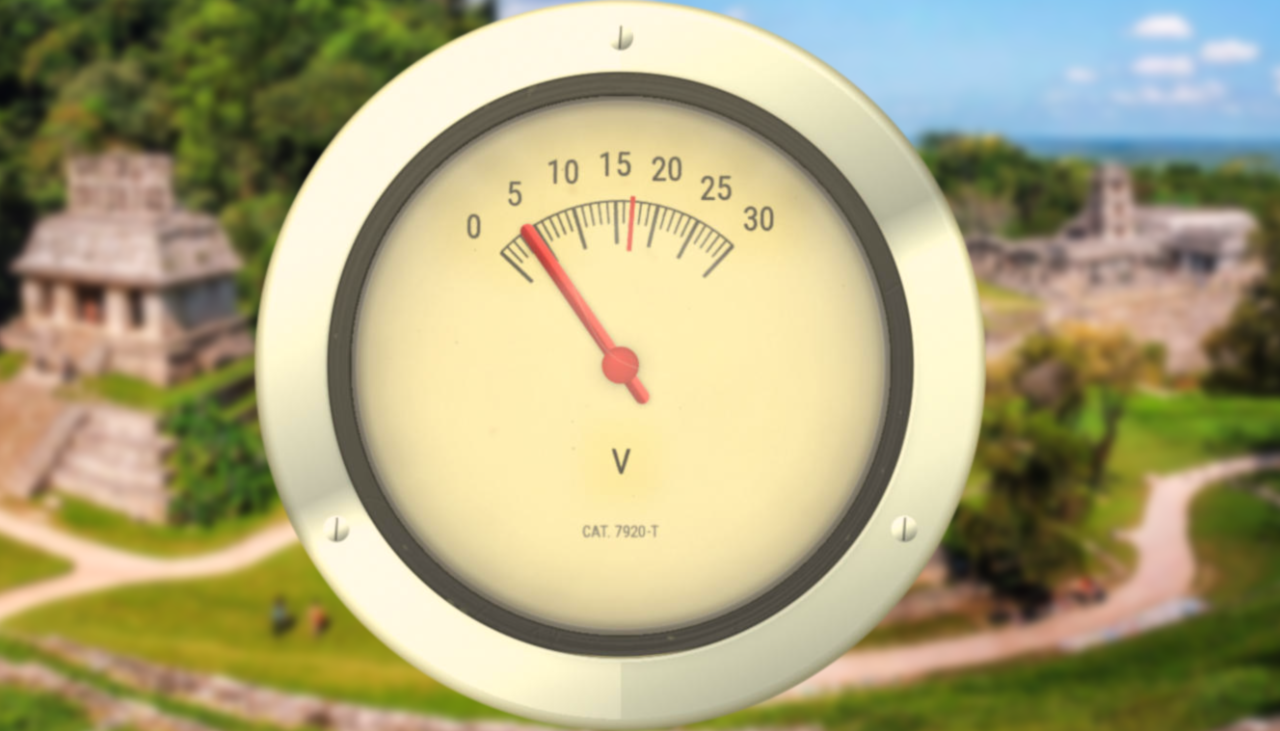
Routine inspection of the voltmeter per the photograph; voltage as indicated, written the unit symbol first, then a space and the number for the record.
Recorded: V 4
